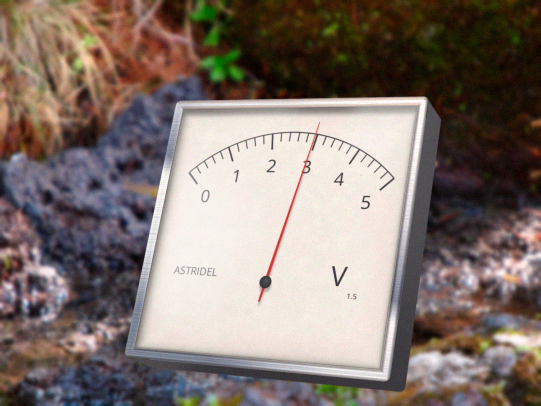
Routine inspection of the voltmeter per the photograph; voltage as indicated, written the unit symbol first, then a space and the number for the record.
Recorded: V 3
